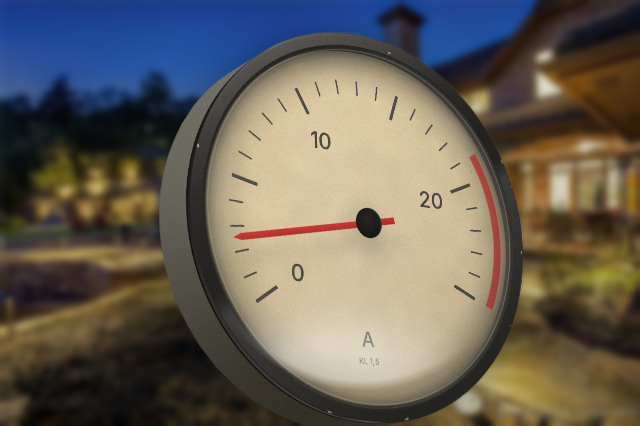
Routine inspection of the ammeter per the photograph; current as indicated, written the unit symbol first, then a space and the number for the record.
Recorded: A 2.5
